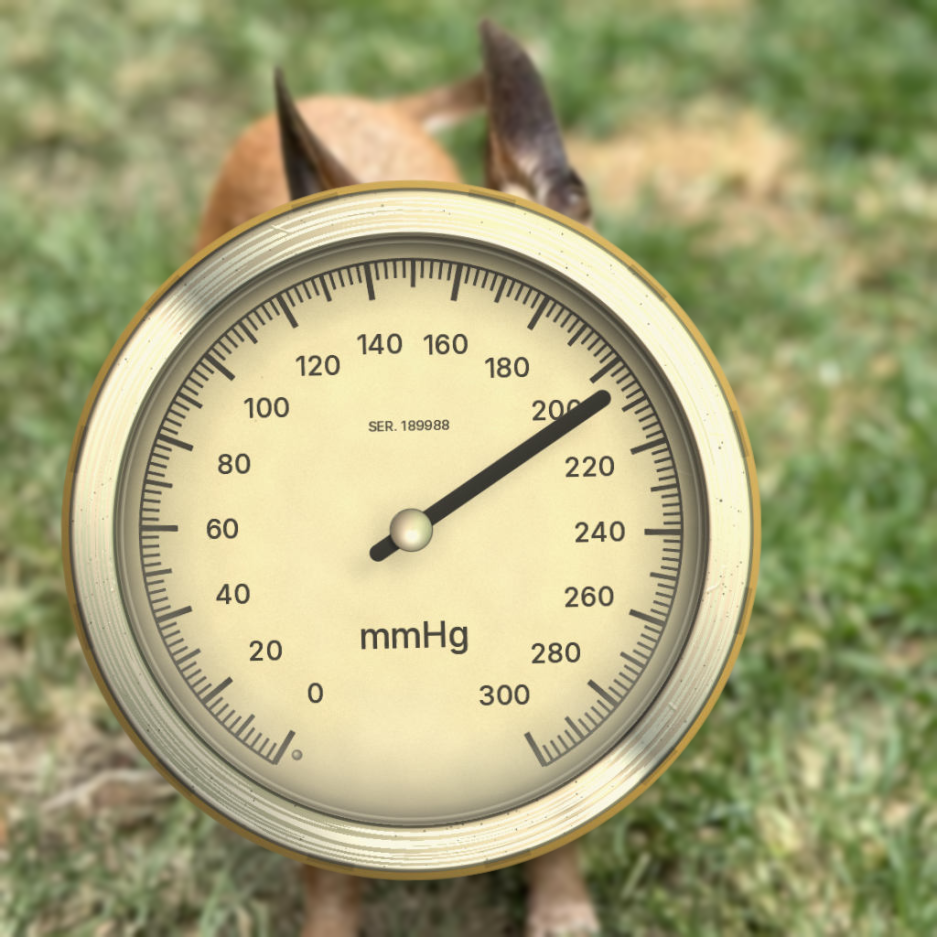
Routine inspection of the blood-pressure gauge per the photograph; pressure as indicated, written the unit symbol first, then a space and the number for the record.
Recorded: mmHg 205
